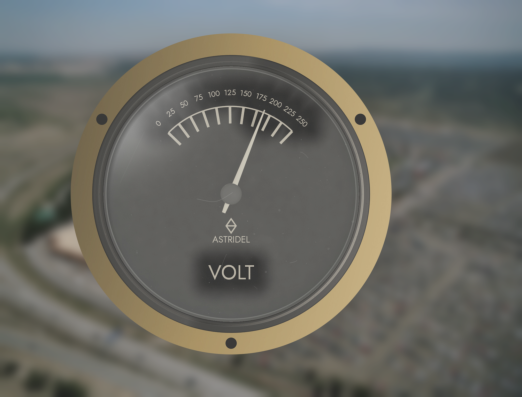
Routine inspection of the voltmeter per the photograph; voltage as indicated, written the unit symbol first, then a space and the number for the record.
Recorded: V 187.5
